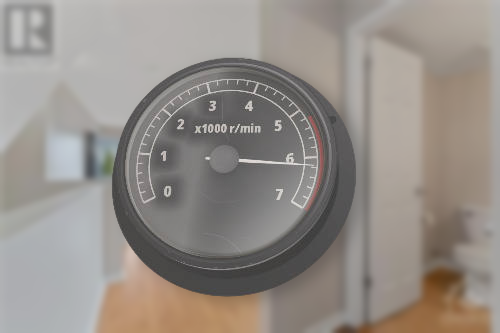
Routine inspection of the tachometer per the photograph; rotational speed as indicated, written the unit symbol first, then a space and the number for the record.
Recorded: rpm 6200
